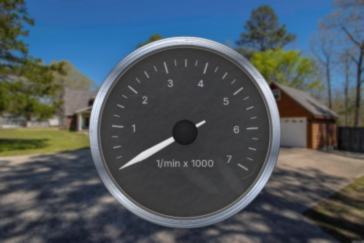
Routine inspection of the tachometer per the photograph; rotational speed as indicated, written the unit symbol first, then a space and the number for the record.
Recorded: rpm 0
